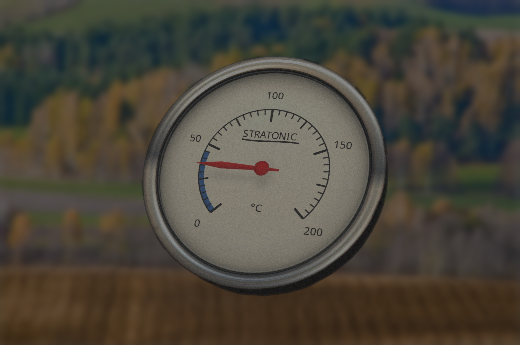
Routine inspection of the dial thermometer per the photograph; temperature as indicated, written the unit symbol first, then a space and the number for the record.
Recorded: °C 35
